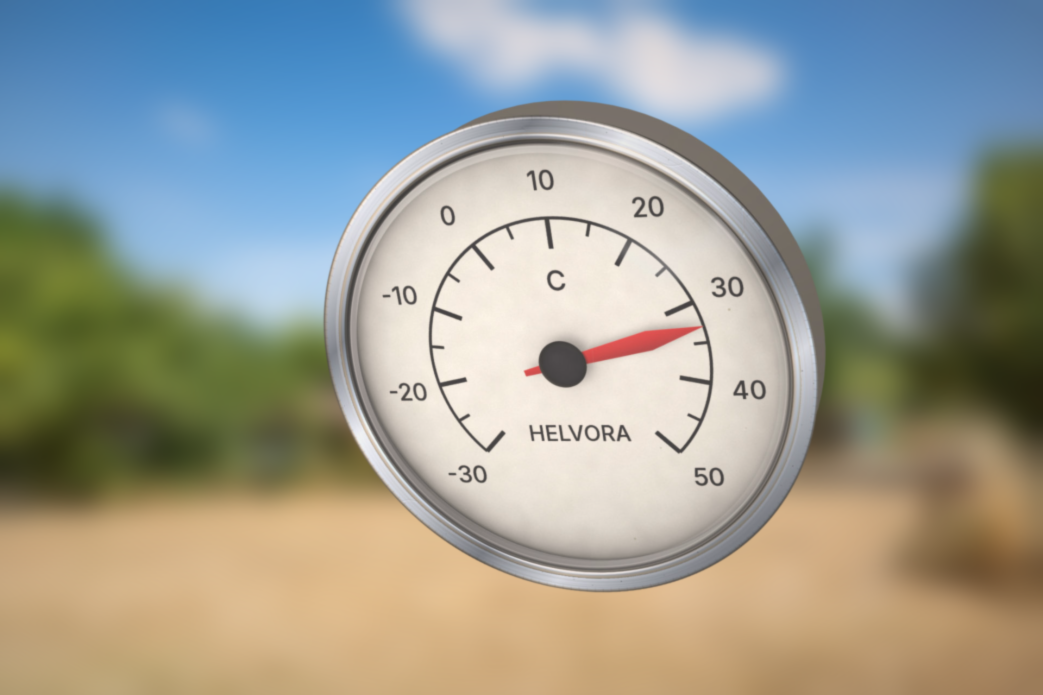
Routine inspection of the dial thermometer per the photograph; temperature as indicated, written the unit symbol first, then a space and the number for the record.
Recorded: °C 32.5
